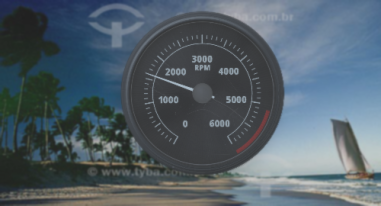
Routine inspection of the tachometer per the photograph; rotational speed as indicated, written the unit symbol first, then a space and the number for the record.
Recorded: rpm 1600
